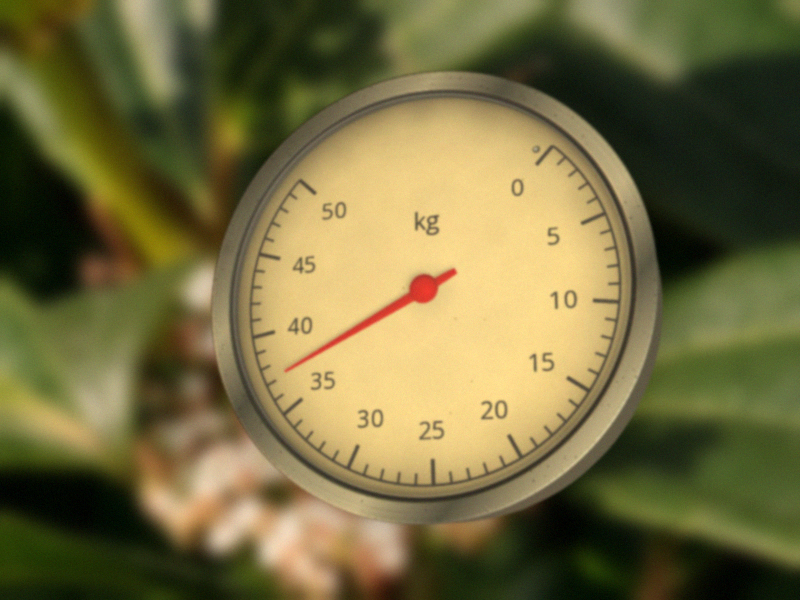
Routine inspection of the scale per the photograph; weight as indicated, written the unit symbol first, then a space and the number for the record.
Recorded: kg 37
